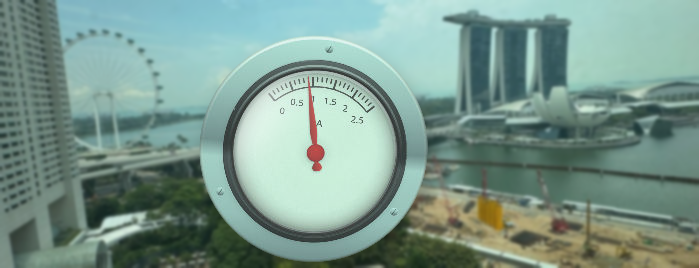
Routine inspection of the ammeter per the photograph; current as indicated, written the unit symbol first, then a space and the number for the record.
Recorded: A 0.9
